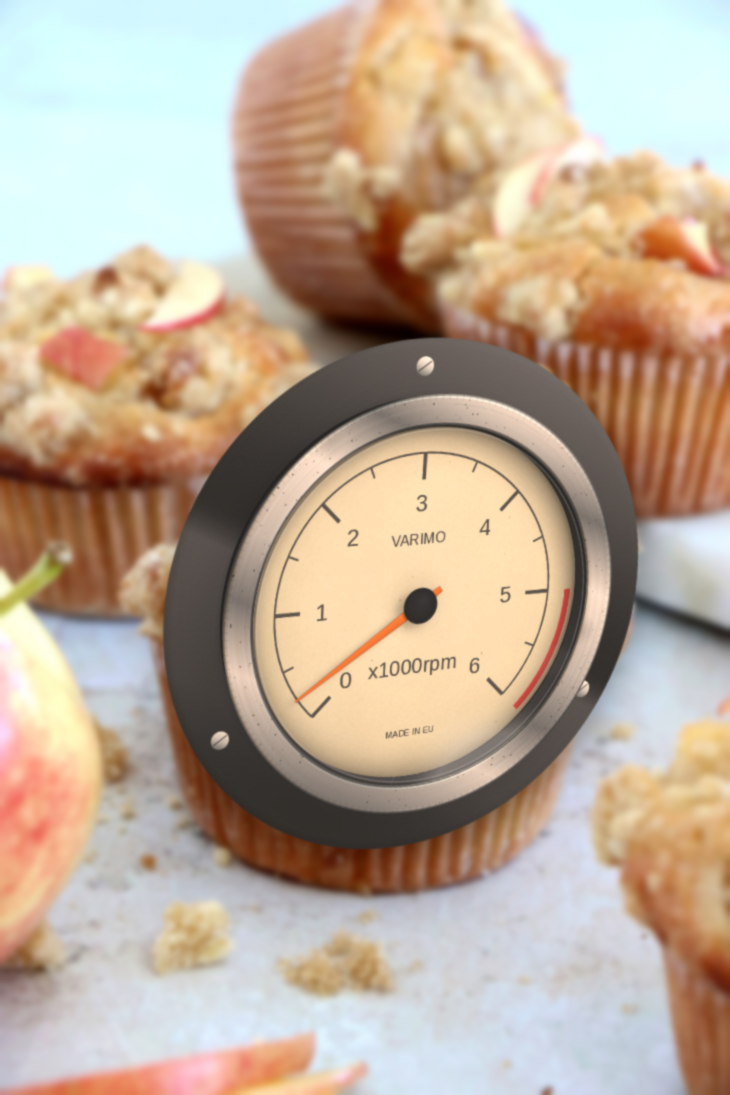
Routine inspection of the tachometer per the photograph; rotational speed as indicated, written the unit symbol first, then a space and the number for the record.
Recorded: rpm 250
